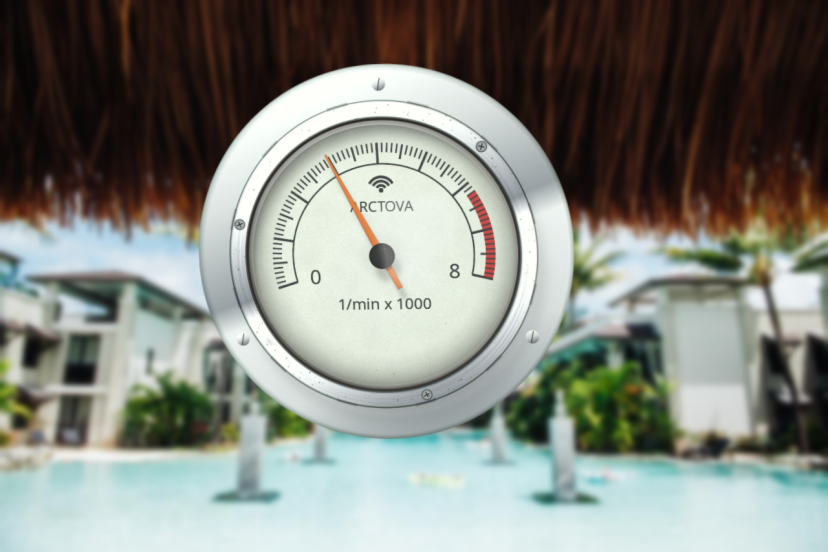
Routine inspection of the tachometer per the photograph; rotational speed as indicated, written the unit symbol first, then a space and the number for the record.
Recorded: rpm 3000
